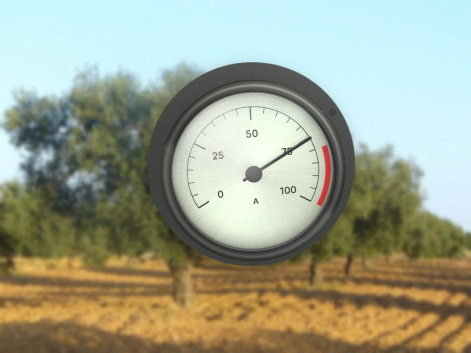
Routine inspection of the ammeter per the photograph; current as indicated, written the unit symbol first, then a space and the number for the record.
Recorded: A 75
